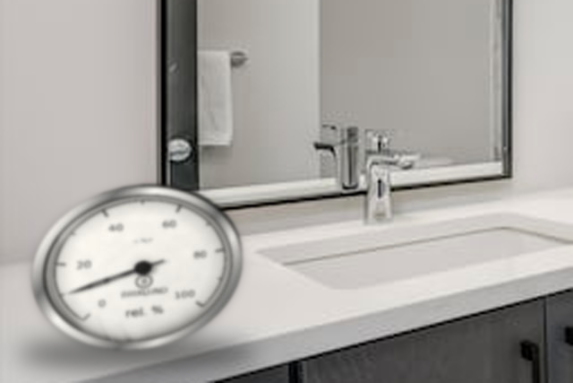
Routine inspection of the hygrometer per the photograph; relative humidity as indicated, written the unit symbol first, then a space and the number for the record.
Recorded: % 10
